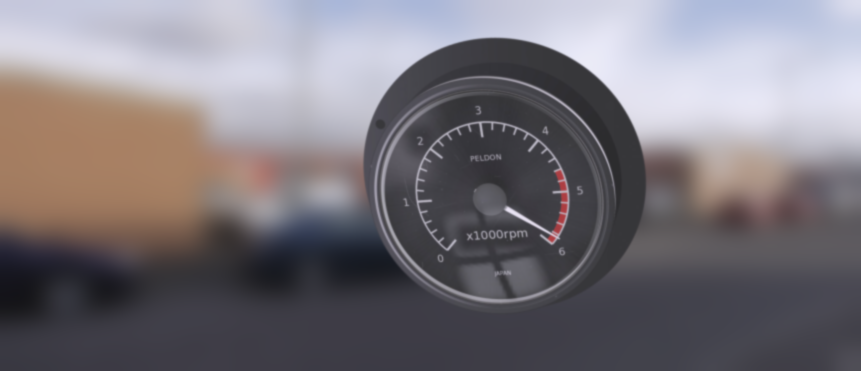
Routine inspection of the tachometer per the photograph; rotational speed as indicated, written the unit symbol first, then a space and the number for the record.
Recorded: rpm 5800
